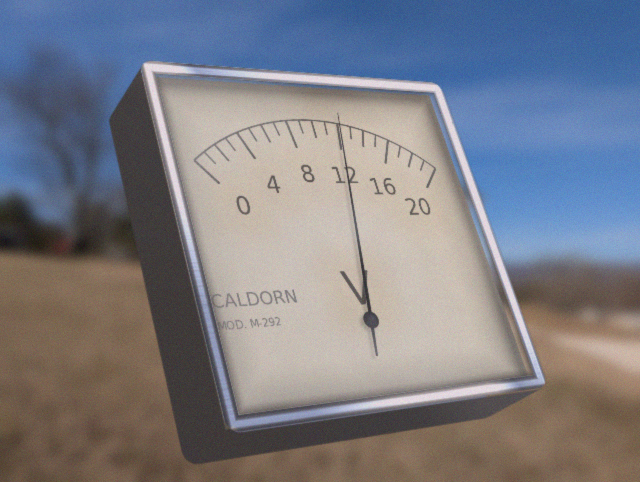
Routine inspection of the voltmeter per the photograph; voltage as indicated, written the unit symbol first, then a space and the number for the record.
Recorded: V 12
